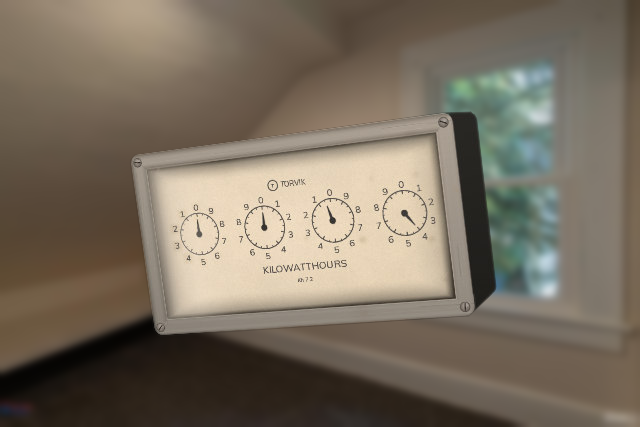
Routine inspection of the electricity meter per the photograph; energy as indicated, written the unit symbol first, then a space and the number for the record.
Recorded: kWh 4
